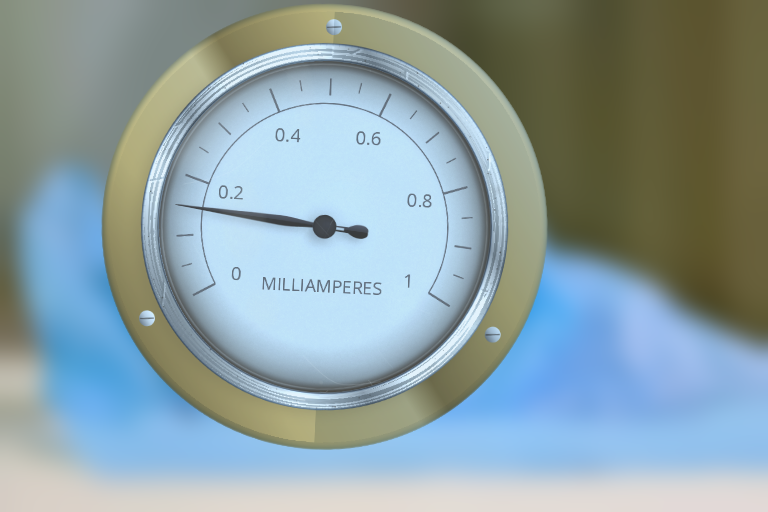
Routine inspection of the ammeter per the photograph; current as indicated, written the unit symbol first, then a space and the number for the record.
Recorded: mA 0.15
